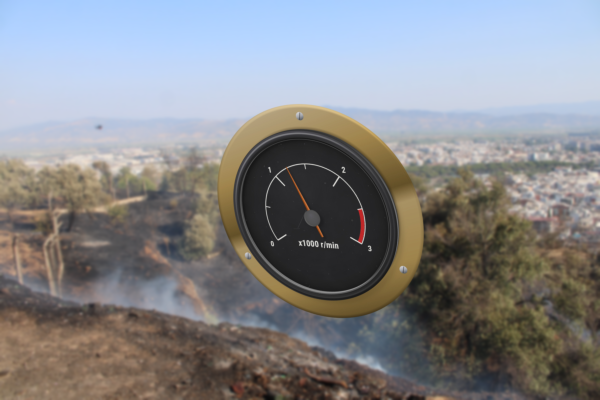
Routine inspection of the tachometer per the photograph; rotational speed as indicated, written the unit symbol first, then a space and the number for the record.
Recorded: rpm 1250
